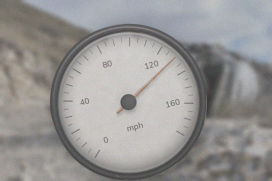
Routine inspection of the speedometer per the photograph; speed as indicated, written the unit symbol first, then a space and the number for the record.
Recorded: mph 130
